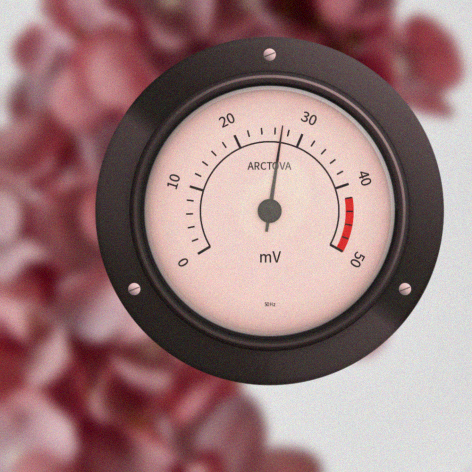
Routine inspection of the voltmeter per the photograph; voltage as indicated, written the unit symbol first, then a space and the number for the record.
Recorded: mV 27
